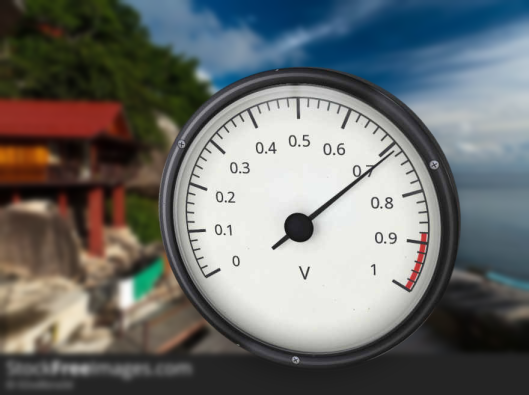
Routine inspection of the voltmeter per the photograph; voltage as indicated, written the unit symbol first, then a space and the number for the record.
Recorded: V 0.71
